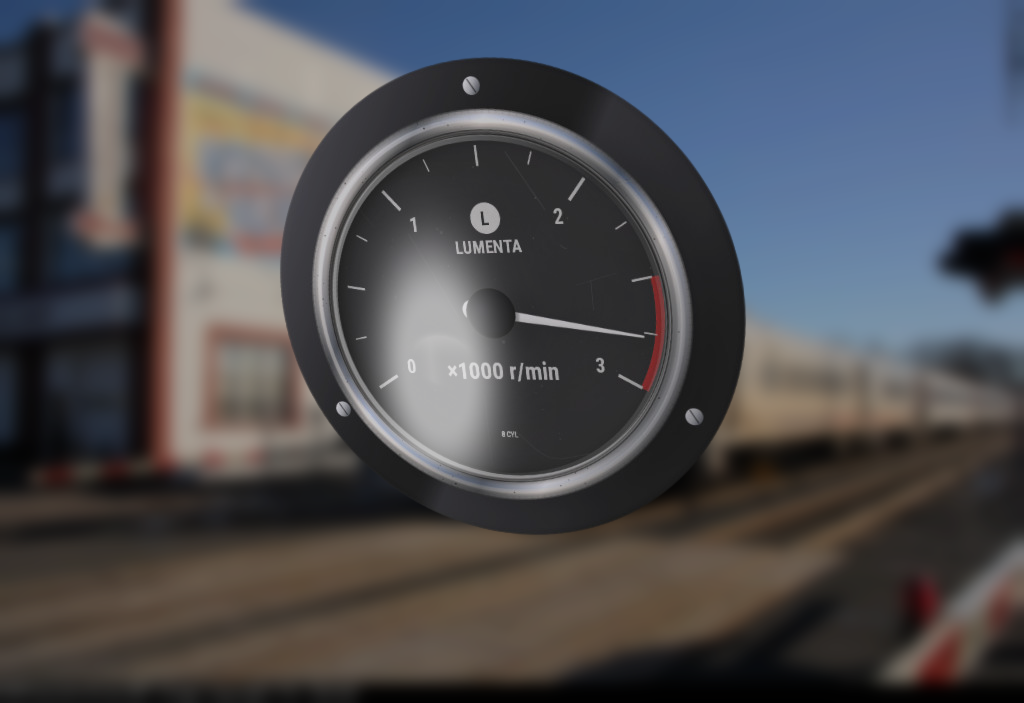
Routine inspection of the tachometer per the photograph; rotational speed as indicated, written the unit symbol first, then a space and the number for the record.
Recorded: rpm 2750
